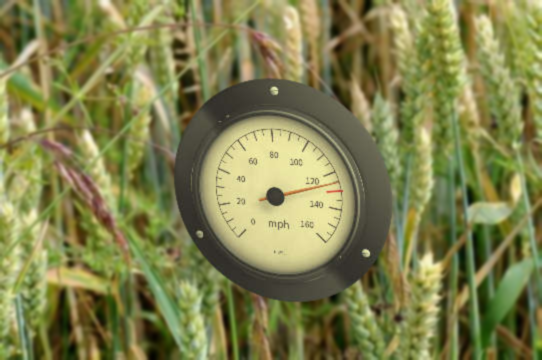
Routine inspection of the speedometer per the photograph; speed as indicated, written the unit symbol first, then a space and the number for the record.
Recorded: mph 125
